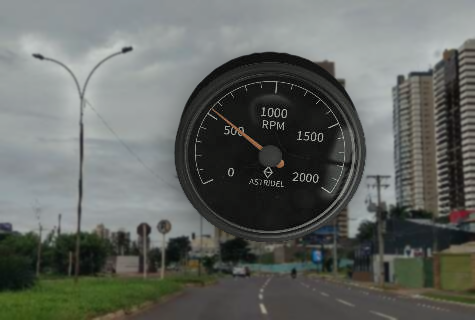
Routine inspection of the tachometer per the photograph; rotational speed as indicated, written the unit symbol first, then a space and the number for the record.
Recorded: rpm 550
